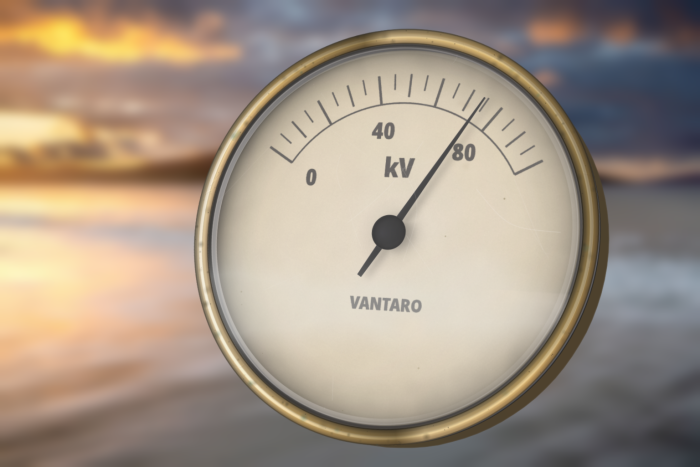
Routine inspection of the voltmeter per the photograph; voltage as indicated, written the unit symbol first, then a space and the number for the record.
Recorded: kV 75
